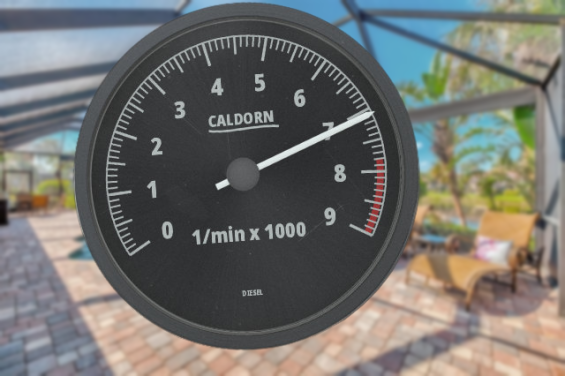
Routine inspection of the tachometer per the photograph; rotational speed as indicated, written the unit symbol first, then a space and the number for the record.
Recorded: rpm 7100
